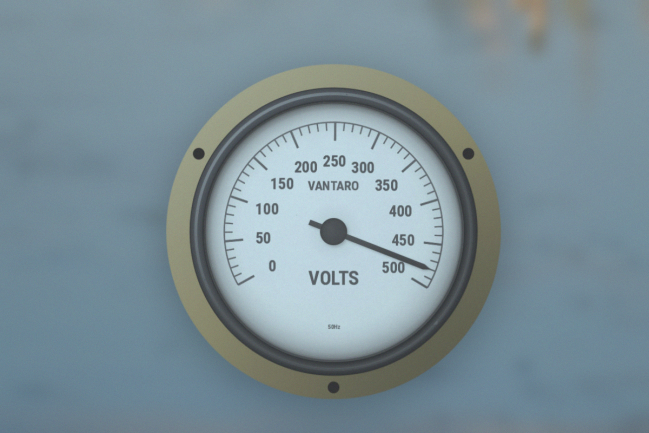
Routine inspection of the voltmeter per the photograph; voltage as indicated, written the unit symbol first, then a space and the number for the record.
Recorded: V 480
